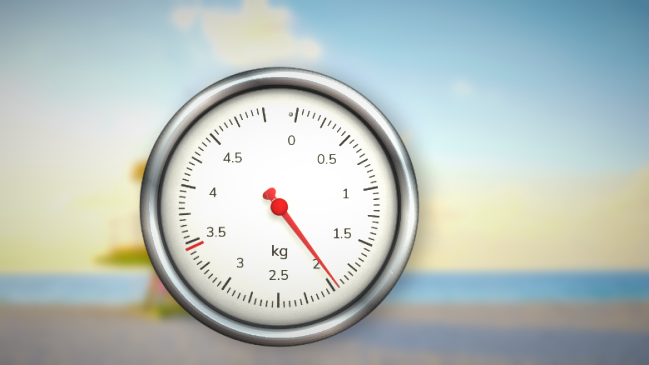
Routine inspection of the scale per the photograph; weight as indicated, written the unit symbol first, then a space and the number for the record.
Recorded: kg 1.95
